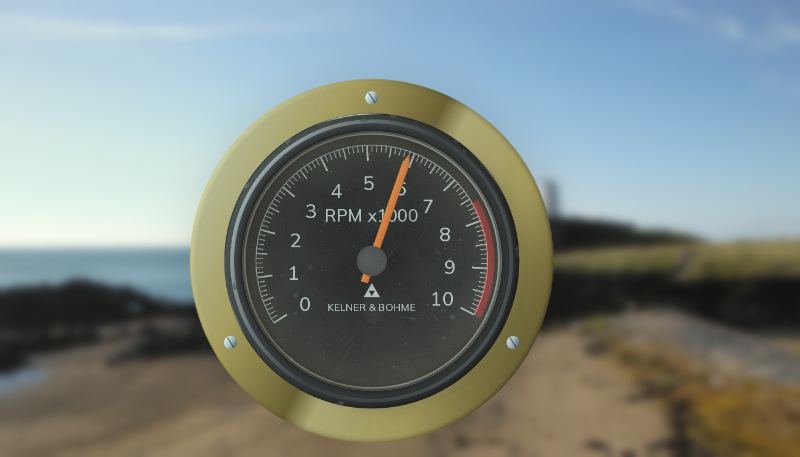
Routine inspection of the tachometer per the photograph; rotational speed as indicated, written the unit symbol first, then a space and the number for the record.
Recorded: rpm 5900
